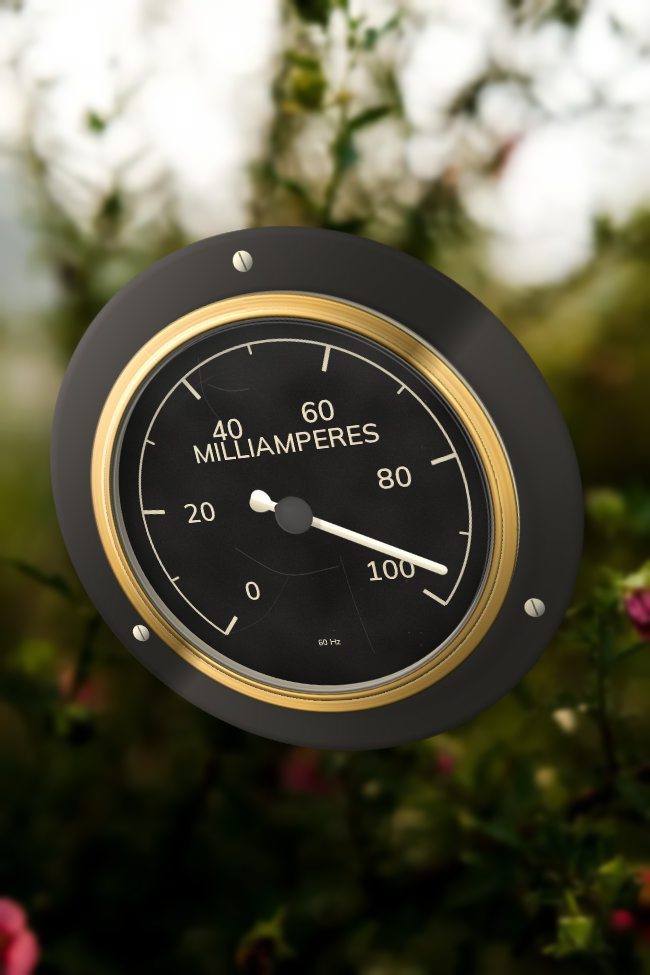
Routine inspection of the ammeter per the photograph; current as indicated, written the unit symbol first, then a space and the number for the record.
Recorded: mA 95
